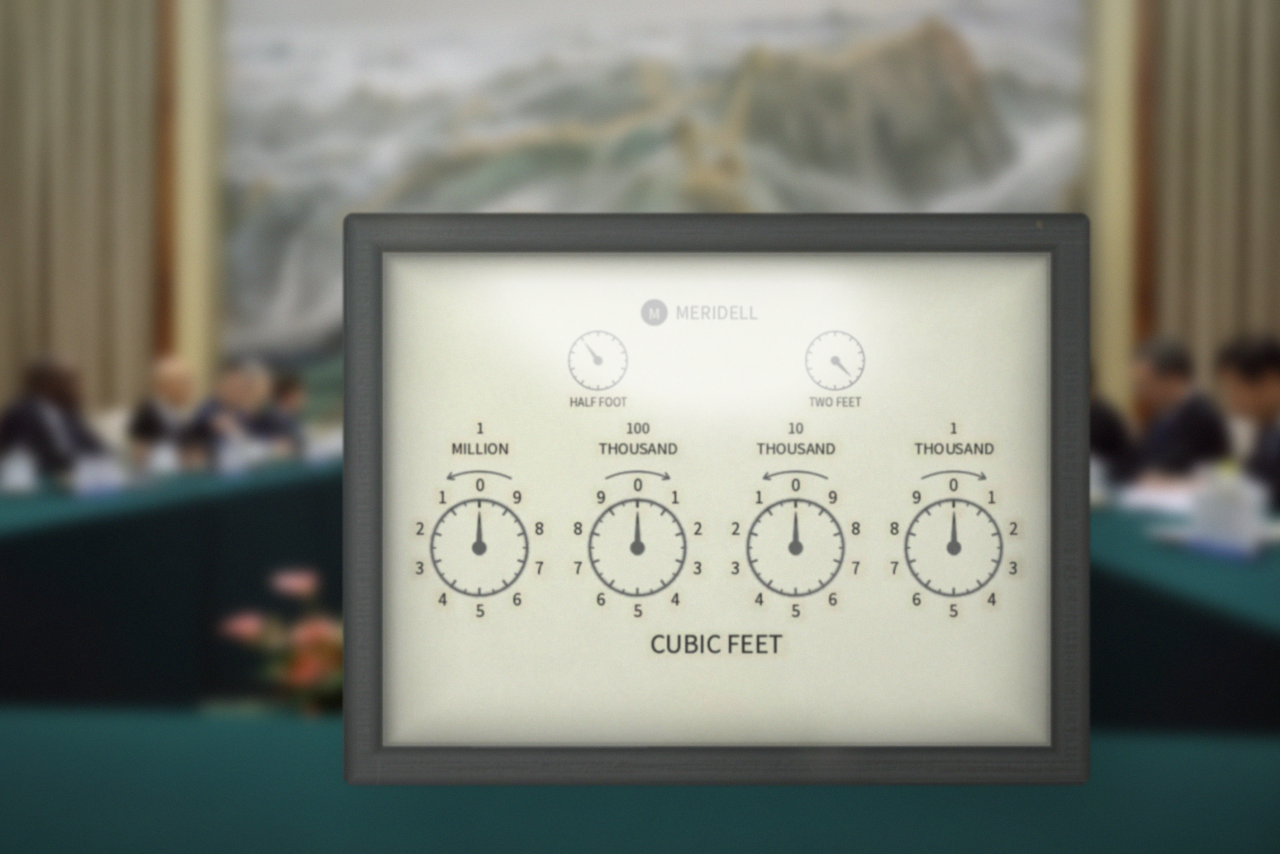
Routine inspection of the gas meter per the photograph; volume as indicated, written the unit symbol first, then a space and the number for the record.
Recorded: ft³ 0
